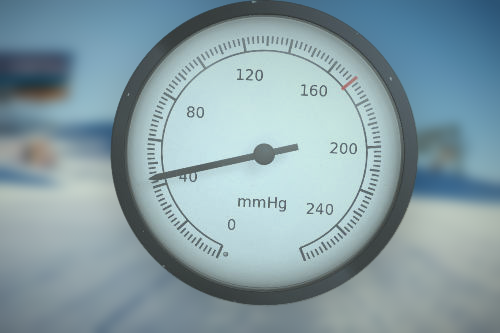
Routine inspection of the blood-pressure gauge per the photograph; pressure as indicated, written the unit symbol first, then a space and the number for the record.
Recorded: mmHg 44
